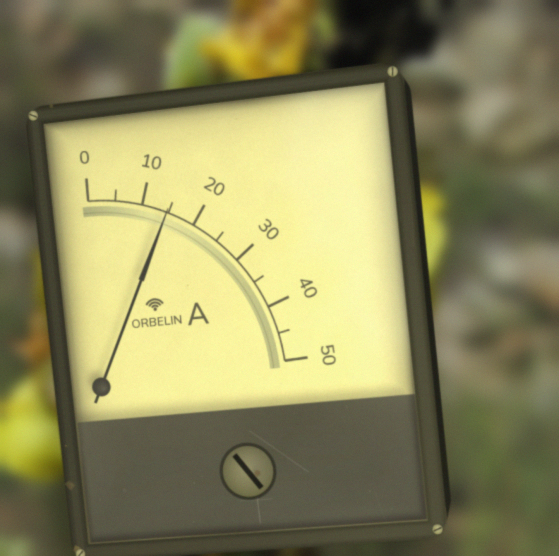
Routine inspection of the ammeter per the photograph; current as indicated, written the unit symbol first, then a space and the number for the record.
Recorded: A 15
